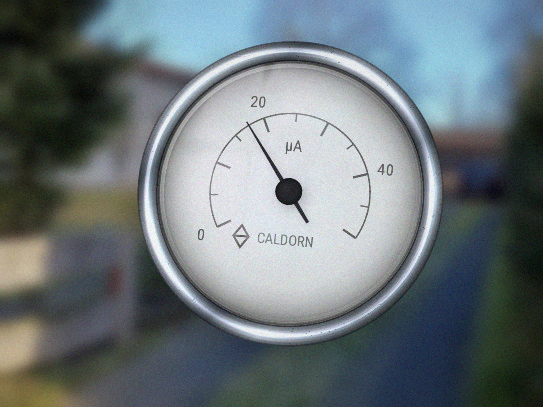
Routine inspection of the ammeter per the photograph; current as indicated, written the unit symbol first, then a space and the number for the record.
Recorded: µA 17.5
